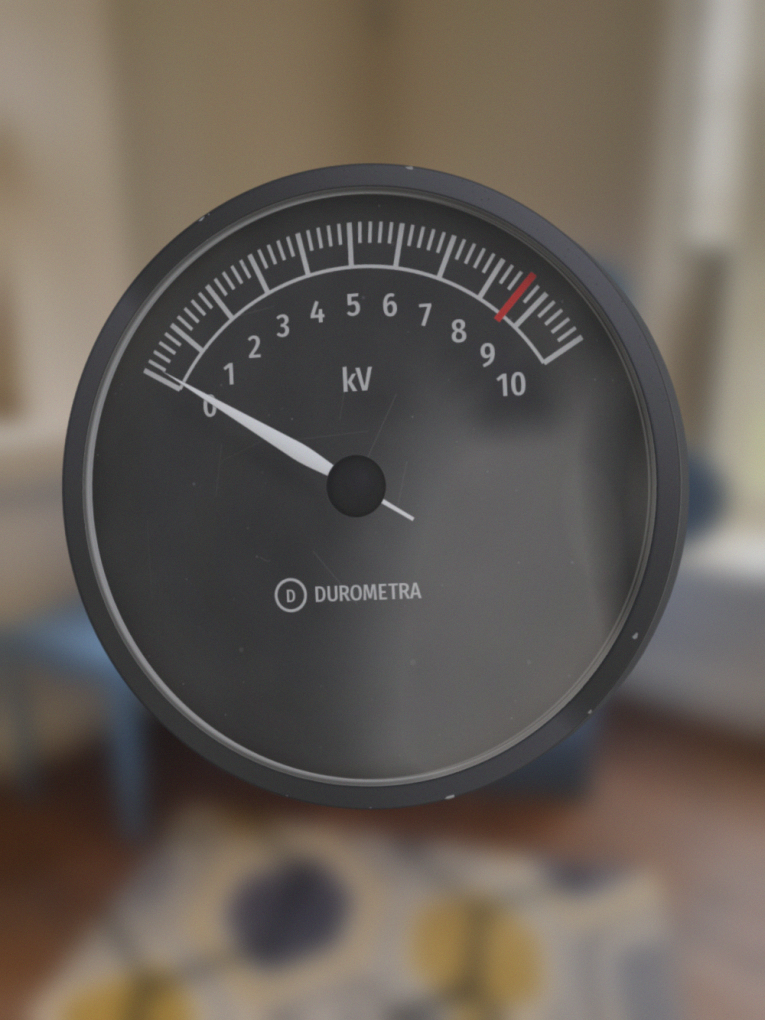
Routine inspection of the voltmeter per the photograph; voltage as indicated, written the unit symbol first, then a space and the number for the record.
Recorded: kV 0.2
